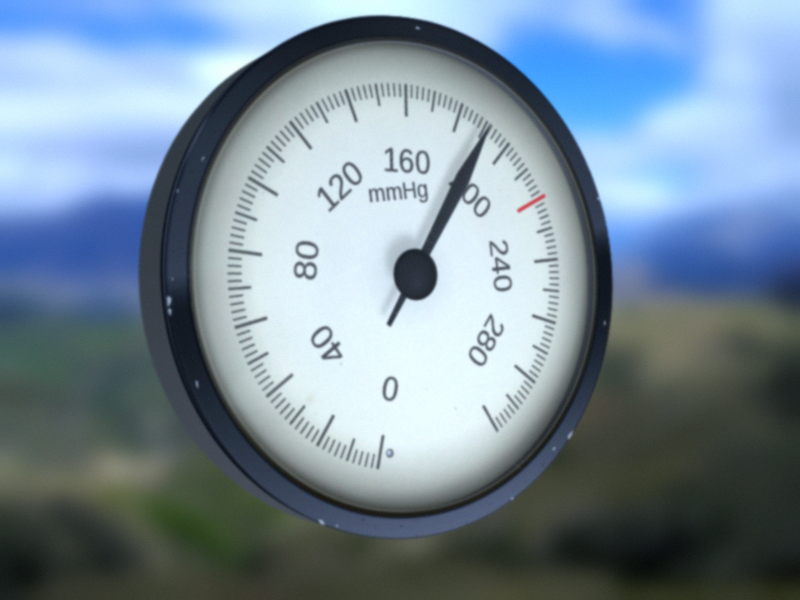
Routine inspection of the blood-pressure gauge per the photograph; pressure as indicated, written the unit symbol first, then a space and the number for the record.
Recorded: mmHg 190
